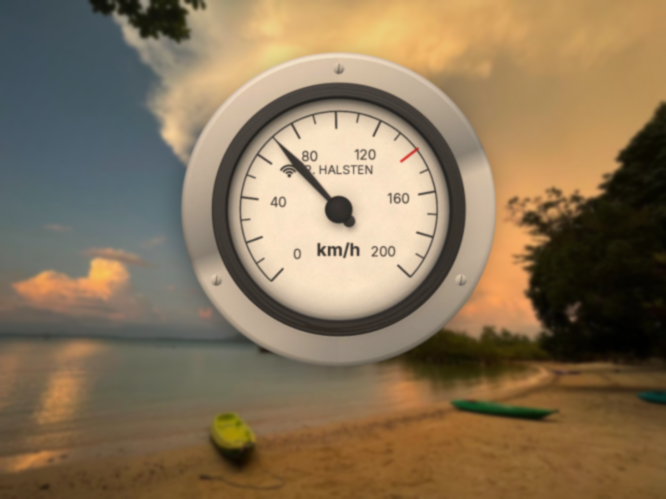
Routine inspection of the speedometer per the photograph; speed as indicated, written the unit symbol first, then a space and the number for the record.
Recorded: km/h 70
